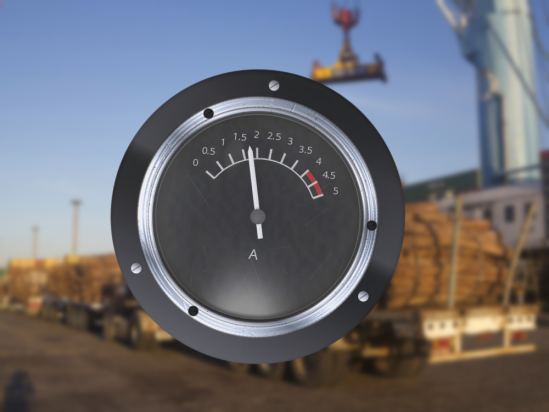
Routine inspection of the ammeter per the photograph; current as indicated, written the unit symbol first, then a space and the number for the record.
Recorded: A 1.75
